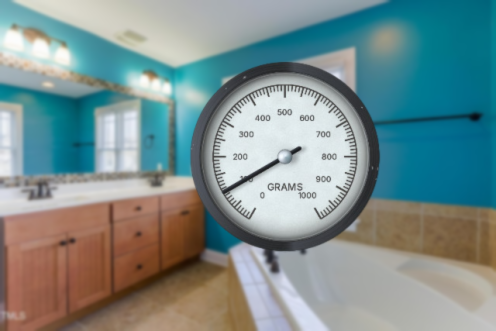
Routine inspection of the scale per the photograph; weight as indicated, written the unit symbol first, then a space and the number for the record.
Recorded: g 100
